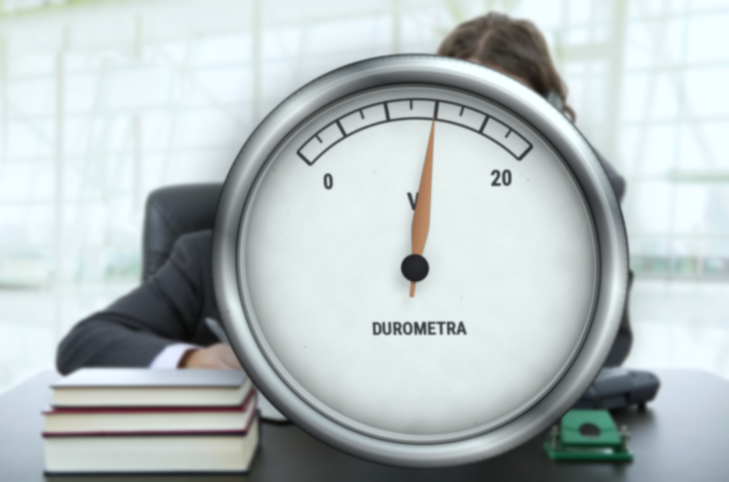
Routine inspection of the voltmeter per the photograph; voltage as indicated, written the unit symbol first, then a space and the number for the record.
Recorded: V 12
